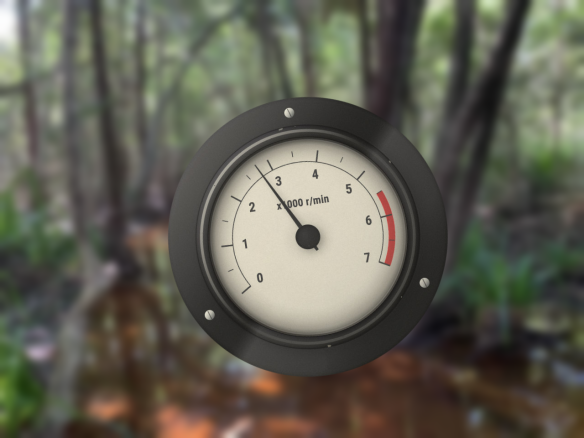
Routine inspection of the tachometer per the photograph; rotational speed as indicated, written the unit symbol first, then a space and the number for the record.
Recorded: rpm 2750
